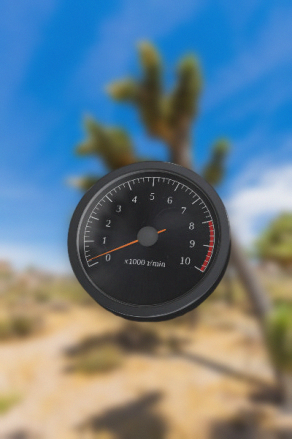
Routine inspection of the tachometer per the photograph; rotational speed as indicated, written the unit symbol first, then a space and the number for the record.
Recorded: rpm 200
